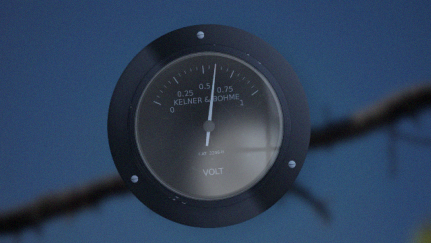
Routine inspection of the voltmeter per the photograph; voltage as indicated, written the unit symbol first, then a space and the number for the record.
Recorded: V 0.6
